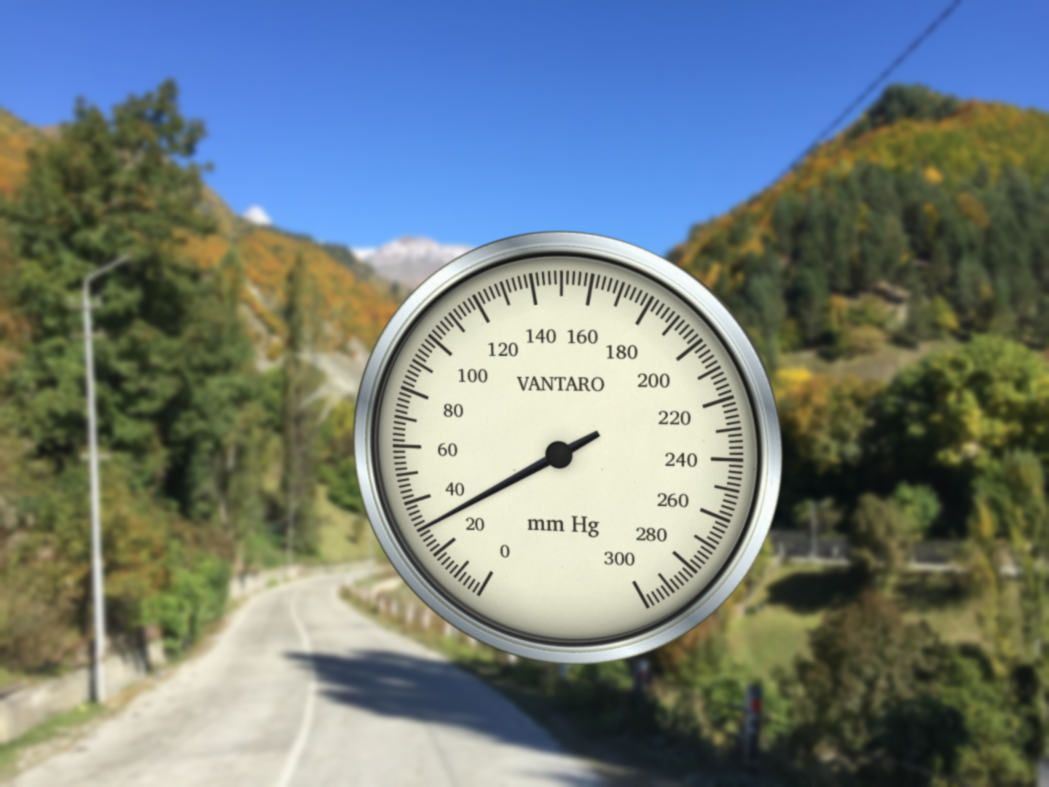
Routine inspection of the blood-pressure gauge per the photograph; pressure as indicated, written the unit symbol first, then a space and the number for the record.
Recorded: mmHg 30
